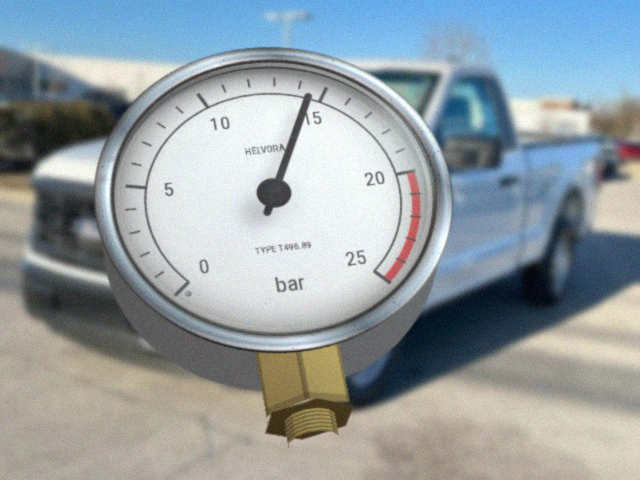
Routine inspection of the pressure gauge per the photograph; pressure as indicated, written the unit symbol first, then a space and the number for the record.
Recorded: bar 14.5
